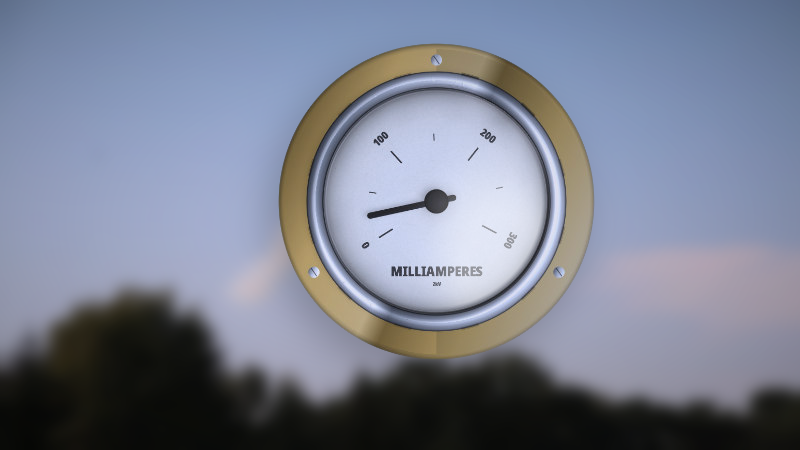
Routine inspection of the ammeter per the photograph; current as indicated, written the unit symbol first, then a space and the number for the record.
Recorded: mA 25
